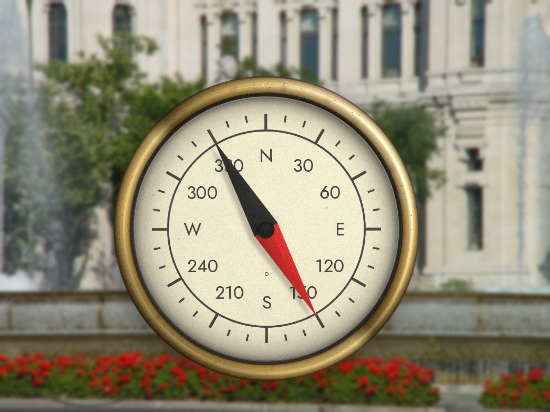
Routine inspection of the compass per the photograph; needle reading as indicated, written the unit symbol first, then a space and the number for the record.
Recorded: ° 150
